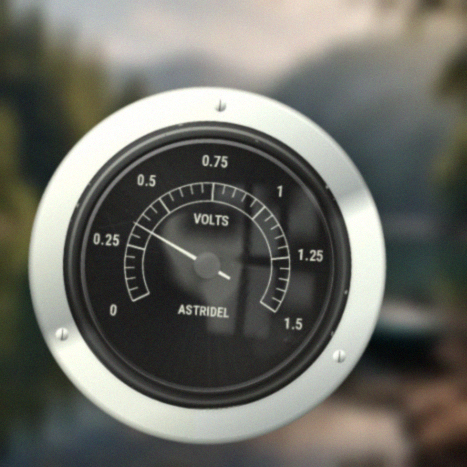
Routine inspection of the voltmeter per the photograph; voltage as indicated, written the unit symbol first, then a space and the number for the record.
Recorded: V 0.35
